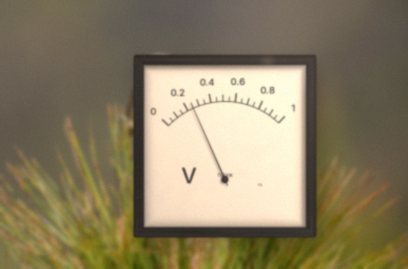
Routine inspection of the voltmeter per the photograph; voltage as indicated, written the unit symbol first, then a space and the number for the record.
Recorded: V 0.25
